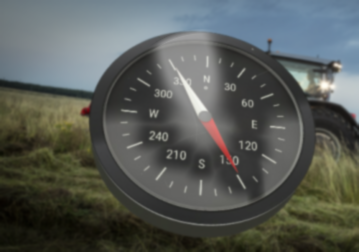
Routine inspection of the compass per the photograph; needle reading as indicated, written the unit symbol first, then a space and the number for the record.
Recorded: ° 150
